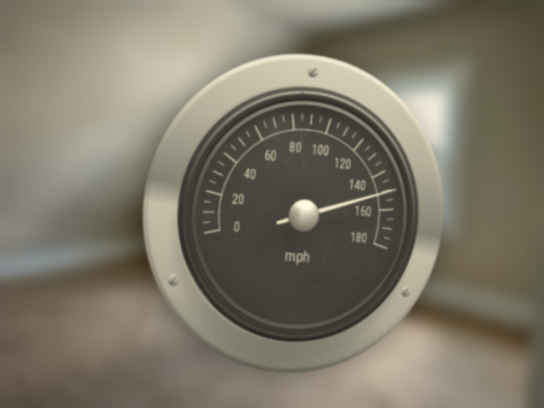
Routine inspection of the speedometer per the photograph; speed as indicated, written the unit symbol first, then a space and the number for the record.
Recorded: mph 150
